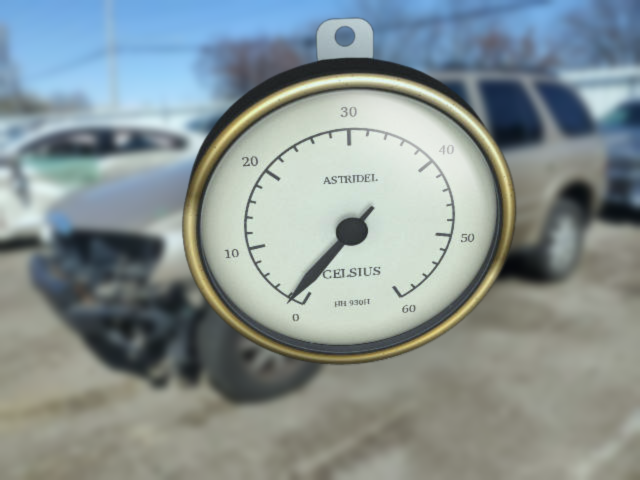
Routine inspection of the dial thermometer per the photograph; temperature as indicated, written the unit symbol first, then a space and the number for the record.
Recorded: °C 2
